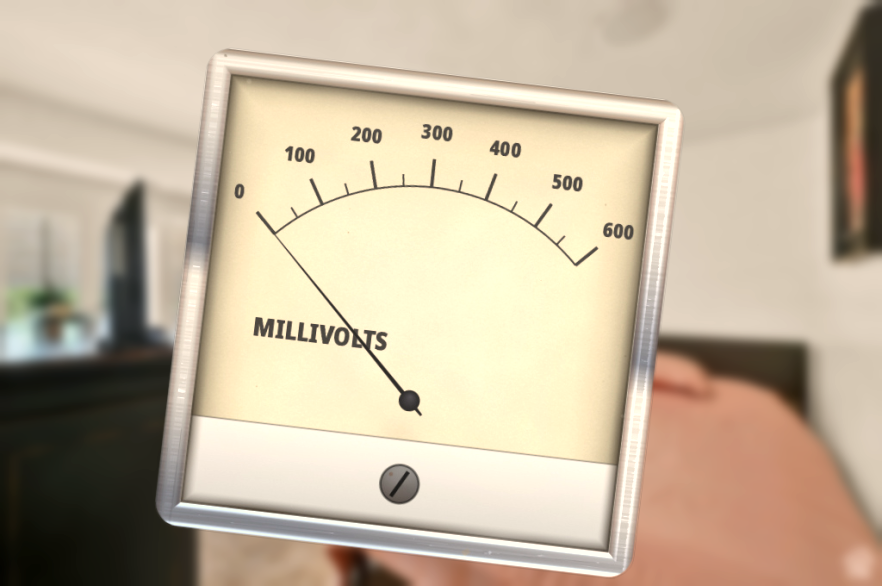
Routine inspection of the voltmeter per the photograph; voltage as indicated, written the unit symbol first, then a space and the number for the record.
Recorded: mV 0
